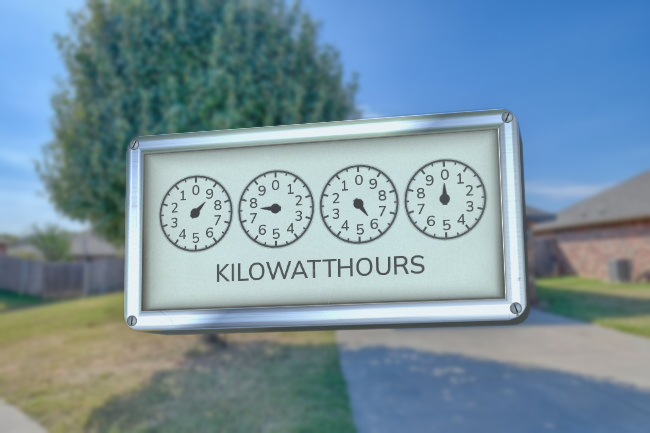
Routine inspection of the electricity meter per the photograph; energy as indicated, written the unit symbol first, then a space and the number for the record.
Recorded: kWh 8760
